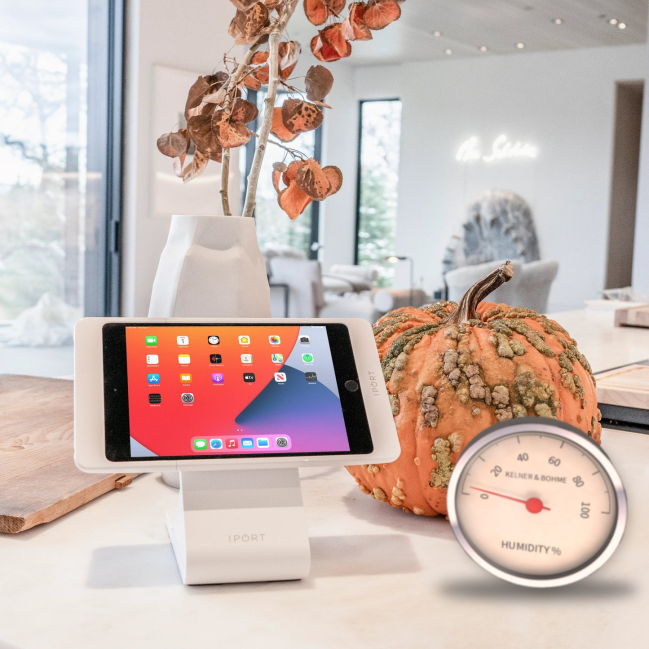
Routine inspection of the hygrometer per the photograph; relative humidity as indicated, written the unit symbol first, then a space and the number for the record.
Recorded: % 5
